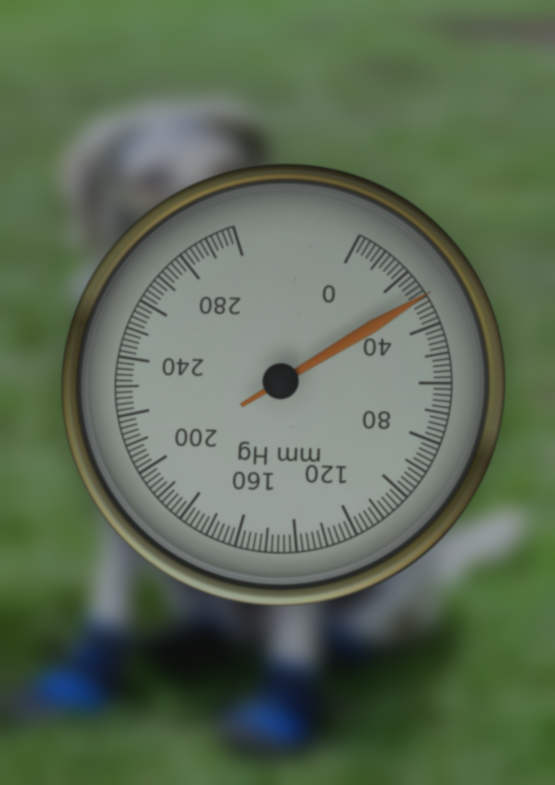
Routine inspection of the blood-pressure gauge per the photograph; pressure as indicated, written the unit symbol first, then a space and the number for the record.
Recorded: mmHg 30
